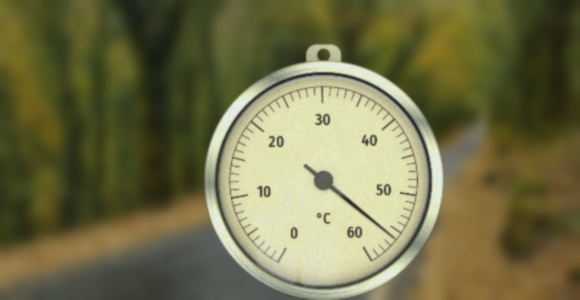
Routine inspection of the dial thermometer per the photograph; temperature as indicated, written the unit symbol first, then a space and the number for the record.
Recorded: °C 56
